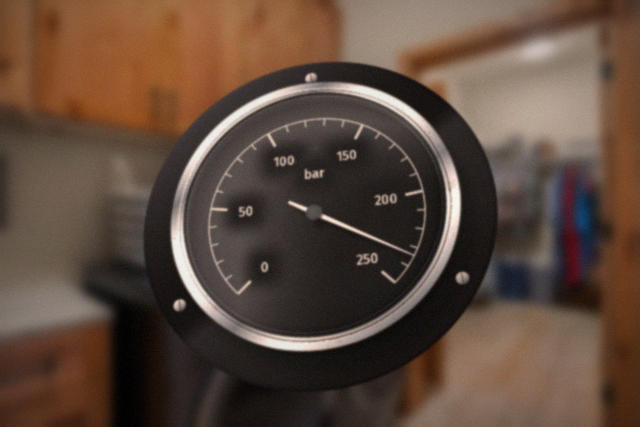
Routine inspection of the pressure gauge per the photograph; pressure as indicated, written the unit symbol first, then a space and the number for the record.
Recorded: bar 235
